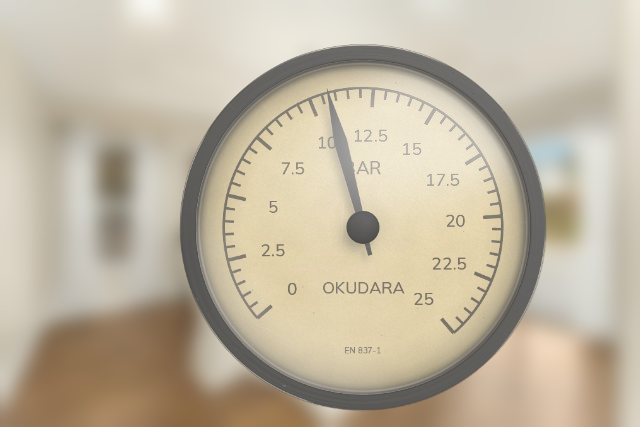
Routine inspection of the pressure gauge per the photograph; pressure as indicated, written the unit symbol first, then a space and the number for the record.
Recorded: bar 10.75
